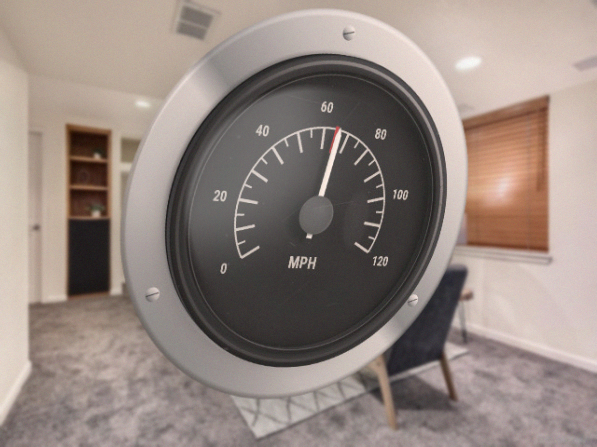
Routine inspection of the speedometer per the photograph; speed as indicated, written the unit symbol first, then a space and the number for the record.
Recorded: mph 65
